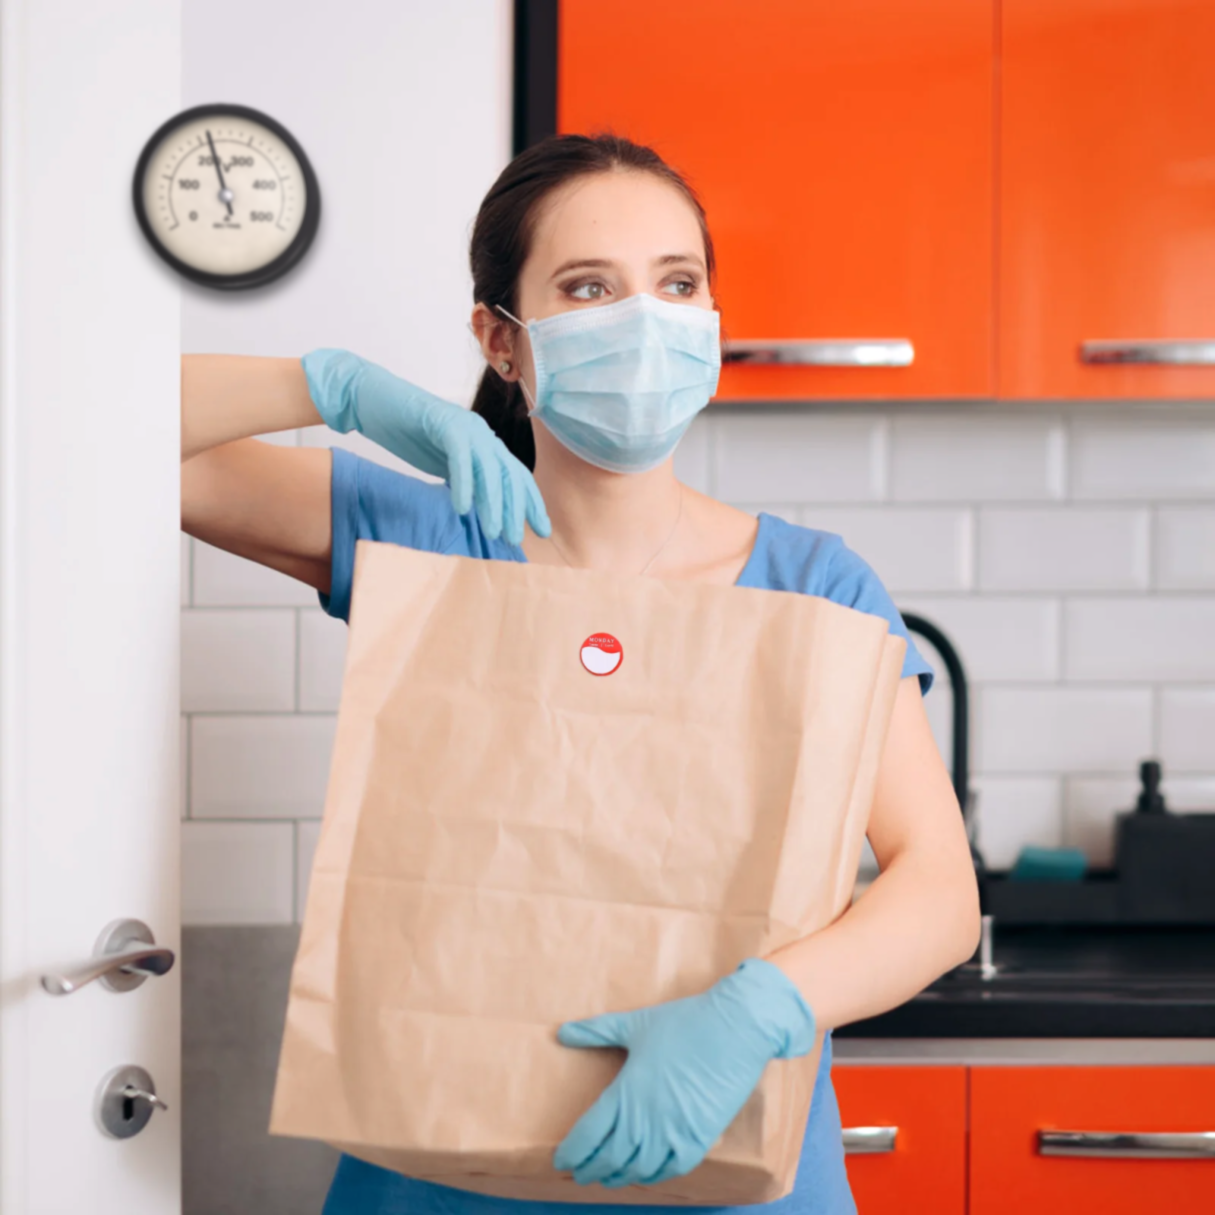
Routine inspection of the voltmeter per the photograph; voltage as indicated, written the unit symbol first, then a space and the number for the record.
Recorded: V 220
